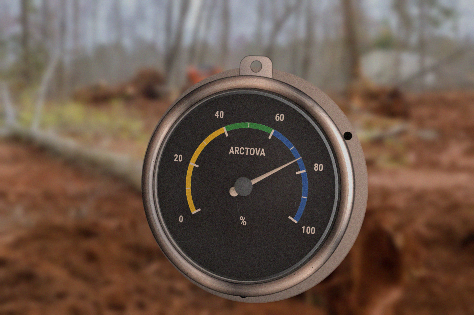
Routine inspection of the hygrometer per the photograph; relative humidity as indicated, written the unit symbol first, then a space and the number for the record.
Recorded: % 75
